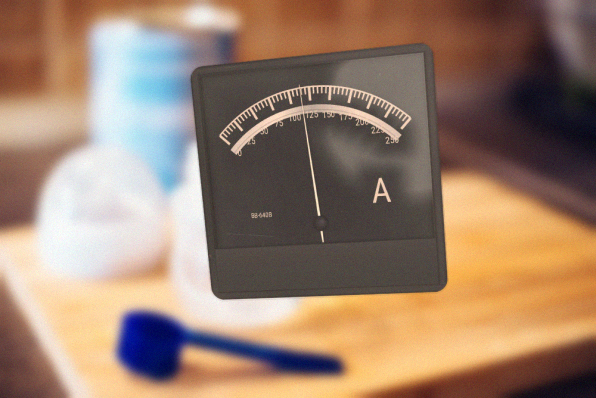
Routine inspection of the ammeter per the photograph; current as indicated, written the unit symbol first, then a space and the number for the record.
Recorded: A 115
